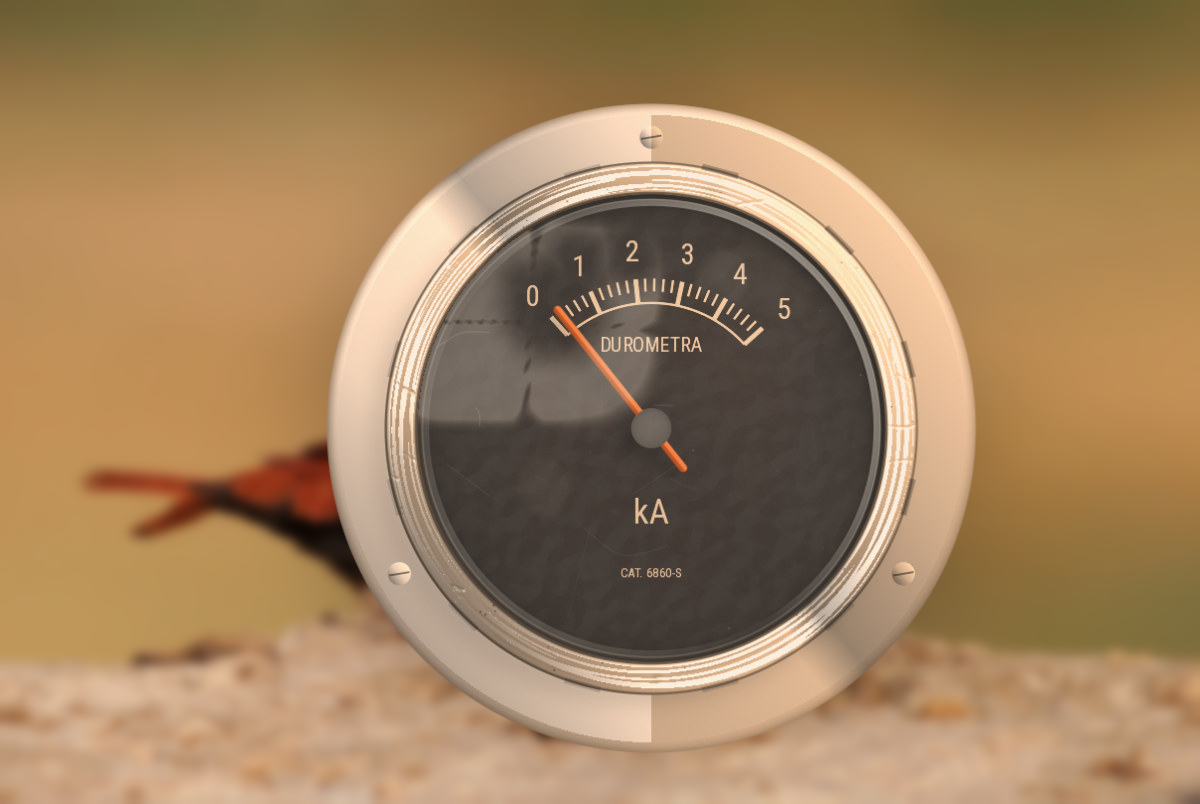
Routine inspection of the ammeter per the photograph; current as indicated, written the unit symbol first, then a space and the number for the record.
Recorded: kA 0.2
